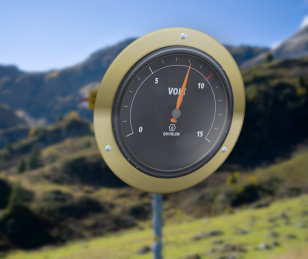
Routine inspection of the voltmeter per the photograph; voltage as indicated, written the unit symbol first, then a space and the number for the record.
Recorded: V 8
